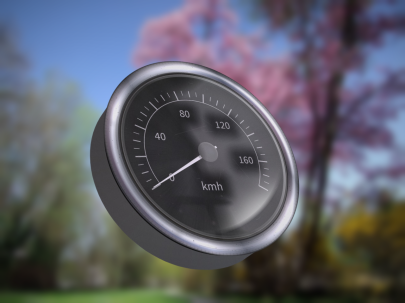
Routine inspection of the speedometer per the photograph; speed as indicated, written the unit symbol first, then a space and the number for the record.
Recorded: km/h 0
